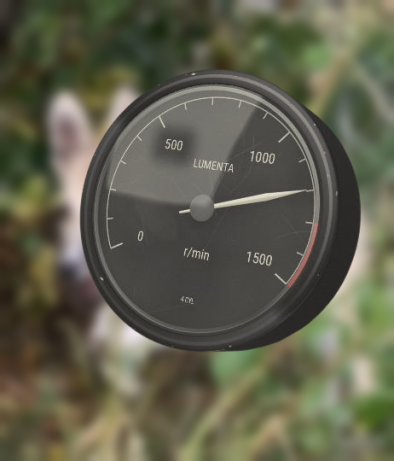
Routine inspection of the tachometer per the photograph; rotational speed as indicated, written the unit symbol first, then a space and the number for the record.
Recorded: rpm 1200
